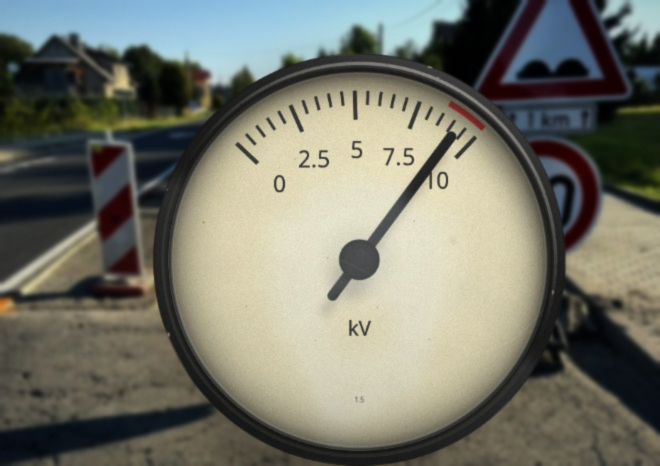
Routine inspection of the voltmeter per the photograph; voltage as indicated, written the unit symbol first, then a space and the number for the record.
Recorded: kV 9.25
